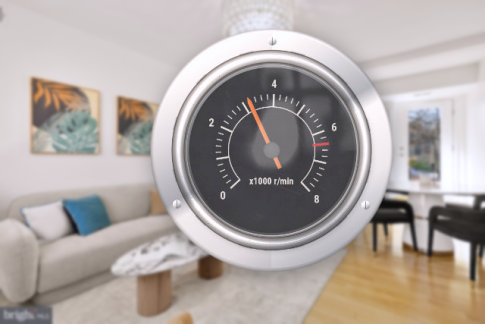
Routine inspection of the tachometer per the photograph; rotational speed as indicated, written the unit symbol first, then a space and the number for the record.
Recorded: rpm 3200
